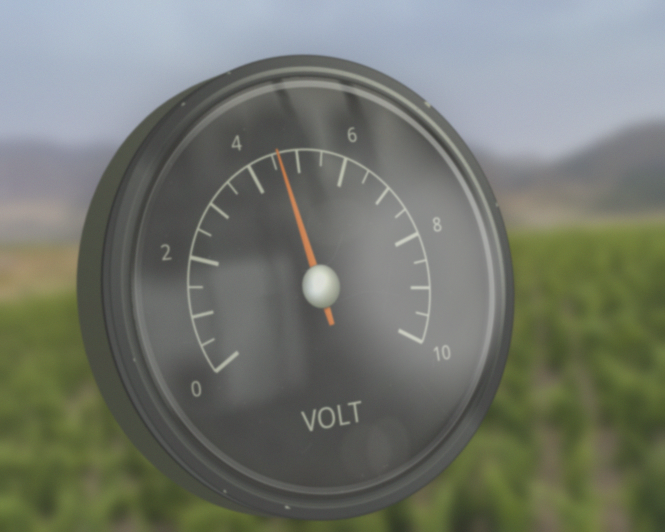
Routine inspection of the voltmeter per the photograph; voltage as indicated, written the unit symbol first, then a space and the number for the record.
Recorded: V 4.5
